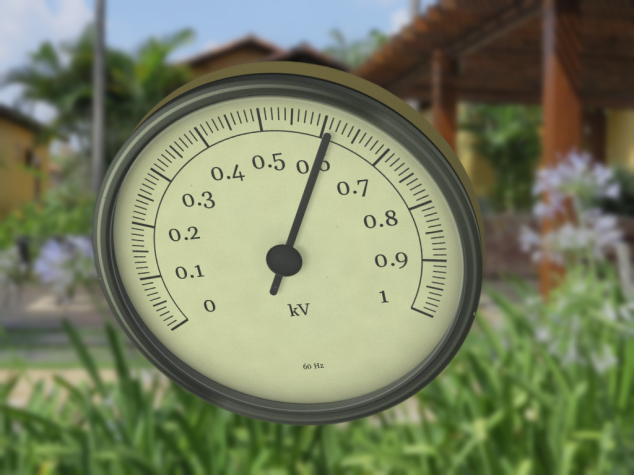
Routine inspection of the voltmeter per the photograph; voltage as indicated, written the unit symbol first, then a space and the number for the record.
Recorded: kV 0.61
